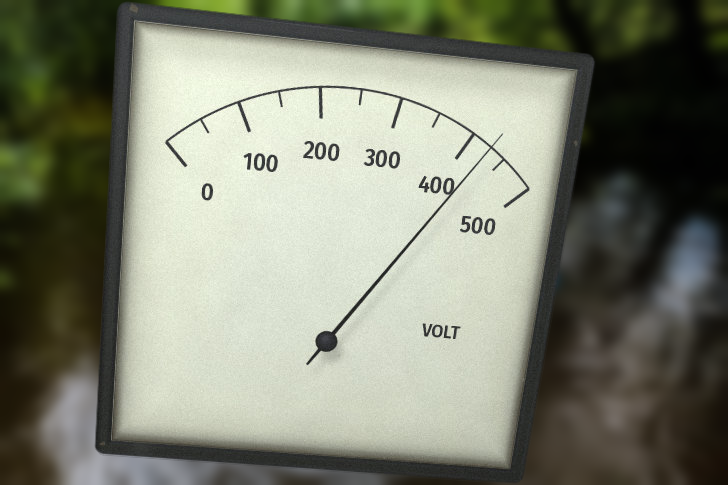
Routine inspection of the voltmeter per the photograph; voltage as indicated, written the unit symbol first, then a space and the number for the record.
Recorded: V 425
